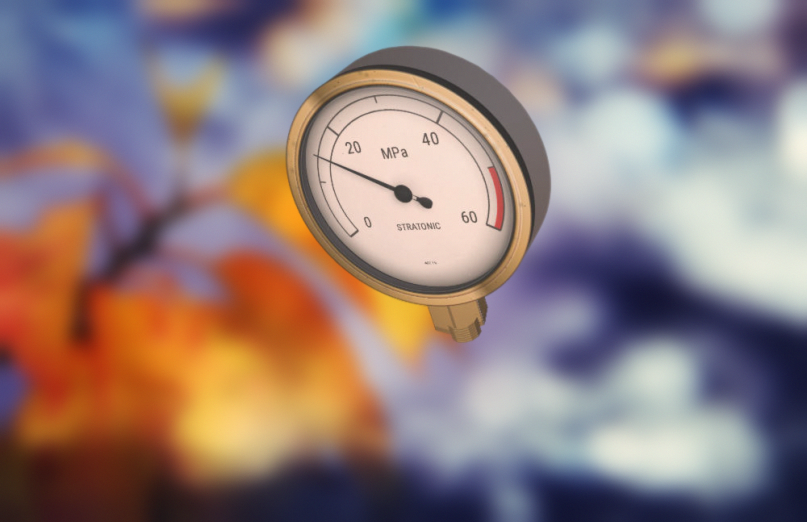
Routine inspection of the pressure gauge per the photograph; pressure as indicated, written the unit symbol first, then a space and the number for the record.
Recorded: MPa 15
